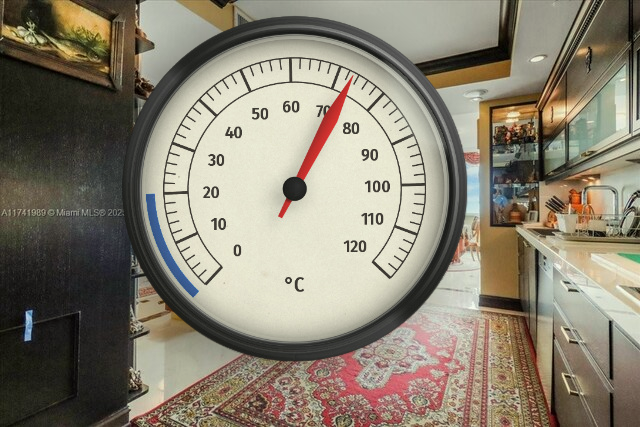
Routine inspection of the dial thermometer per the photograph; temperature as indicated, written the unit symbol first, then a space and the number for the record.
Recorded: °C 73
